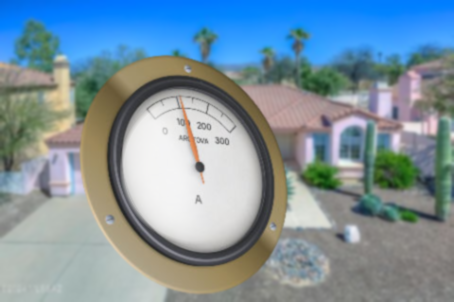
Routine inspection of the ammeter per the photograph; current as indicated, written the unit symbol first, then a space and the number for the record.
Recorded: A 100
